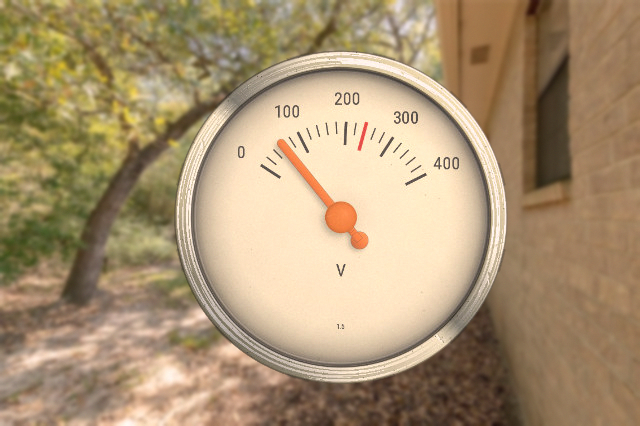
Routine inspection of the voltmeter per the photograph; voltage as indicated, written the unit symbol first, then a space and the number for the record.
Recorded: V 60
